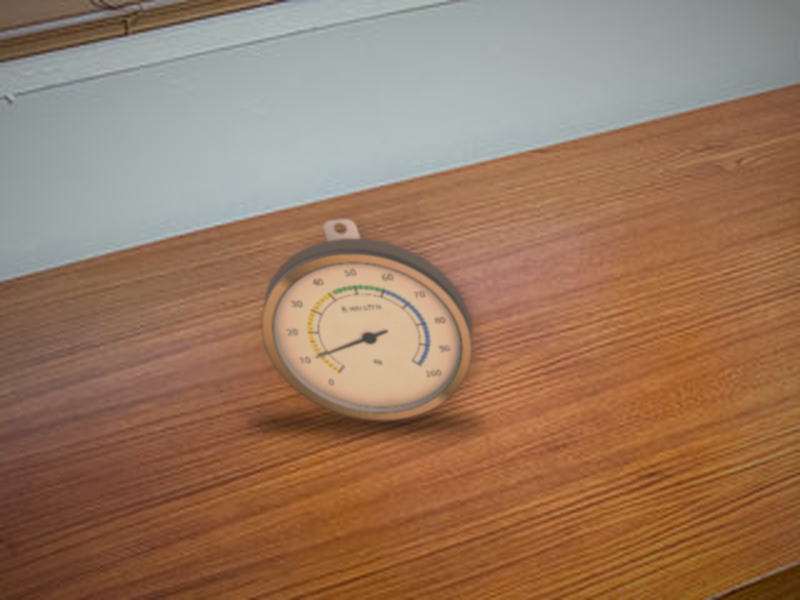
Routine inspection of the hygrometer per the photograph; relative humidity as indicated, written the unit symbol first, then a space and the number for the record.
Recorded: % 10
